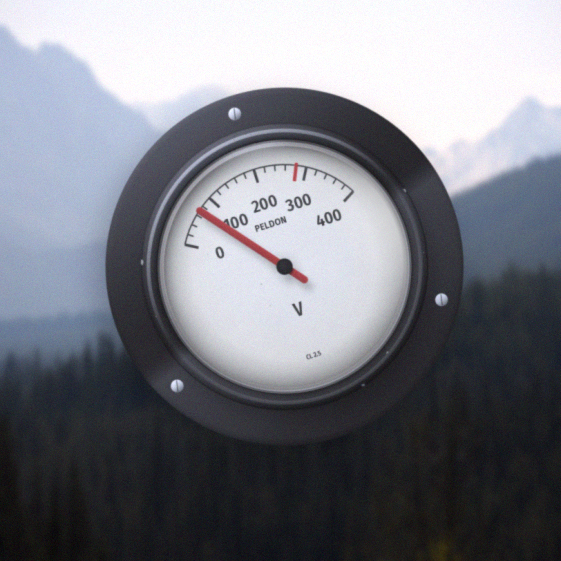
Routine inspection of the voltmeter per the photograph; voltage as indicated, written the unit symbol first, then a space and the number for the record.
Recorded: V 70
